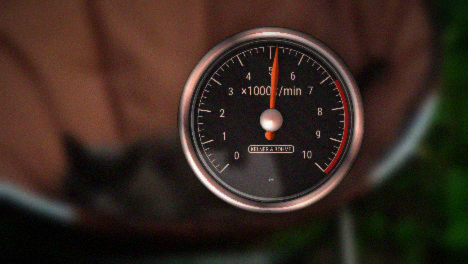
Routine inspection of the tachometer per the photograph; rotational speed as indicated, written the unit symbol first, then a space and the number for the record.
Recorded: rpm 5200
